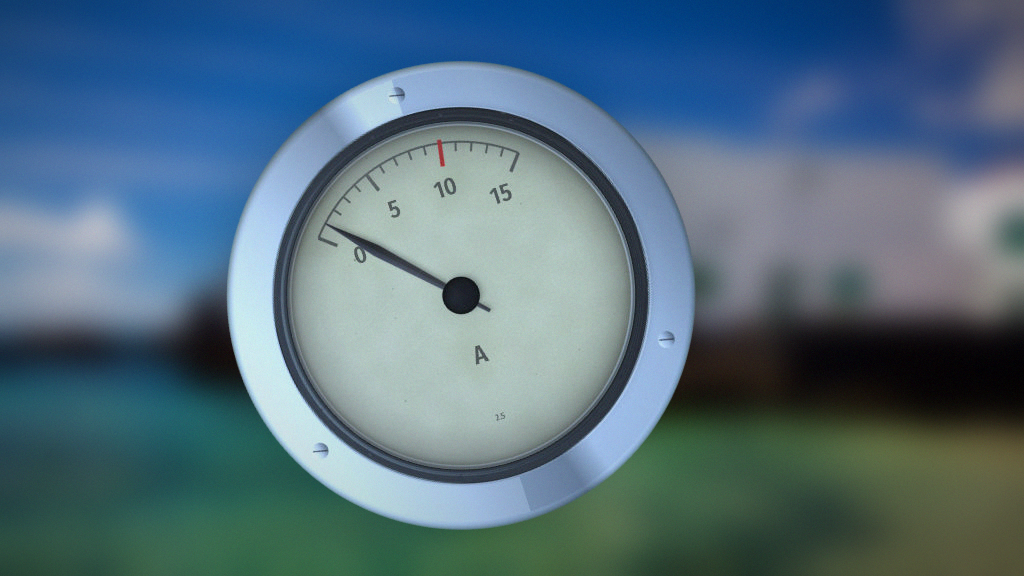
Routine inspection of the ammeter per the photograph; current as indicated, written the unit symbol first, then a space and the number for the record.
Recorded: A 1
